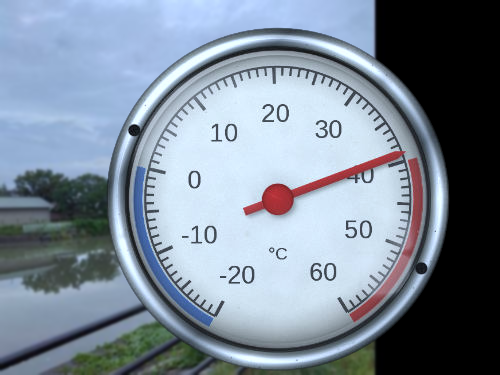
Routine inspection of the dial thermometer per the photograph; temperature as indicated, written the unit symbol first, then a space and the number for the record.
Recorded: °C 39
